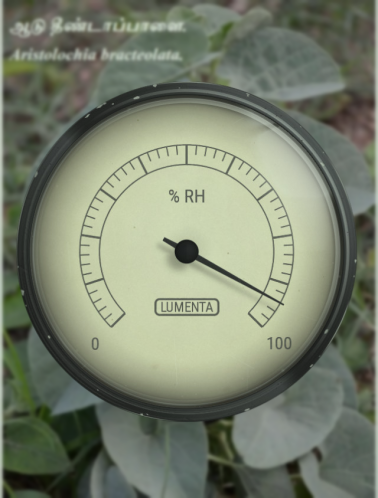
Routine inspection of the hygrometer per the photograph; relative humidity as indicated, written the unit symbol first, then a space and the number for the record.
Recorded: % 94
